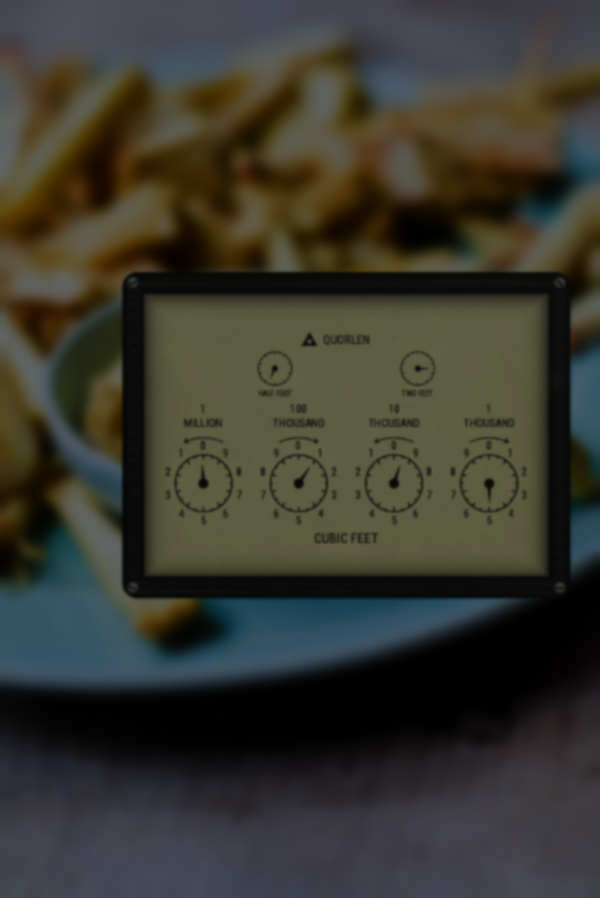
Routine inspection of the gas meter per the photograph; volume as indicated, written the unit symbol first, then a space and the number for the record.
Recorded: ft³ 9500
